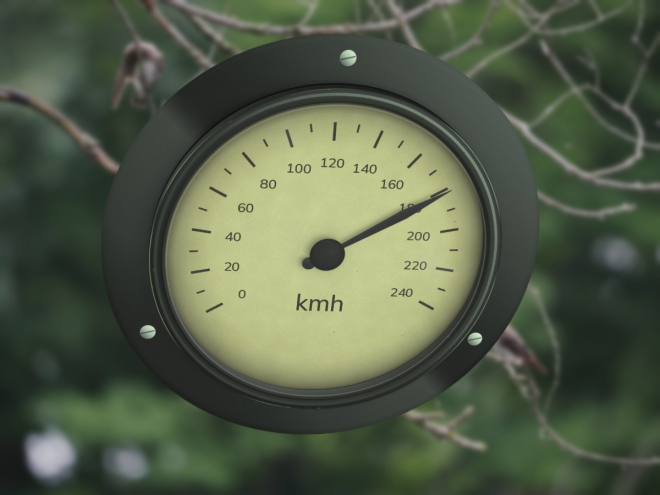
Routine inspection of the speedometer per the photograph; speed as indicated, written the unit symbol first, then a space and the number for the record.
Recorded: km/h 180
